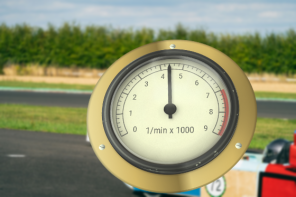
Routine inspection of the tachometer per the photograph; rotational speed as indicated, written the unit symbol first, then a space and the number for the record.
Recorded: rpm 4400
